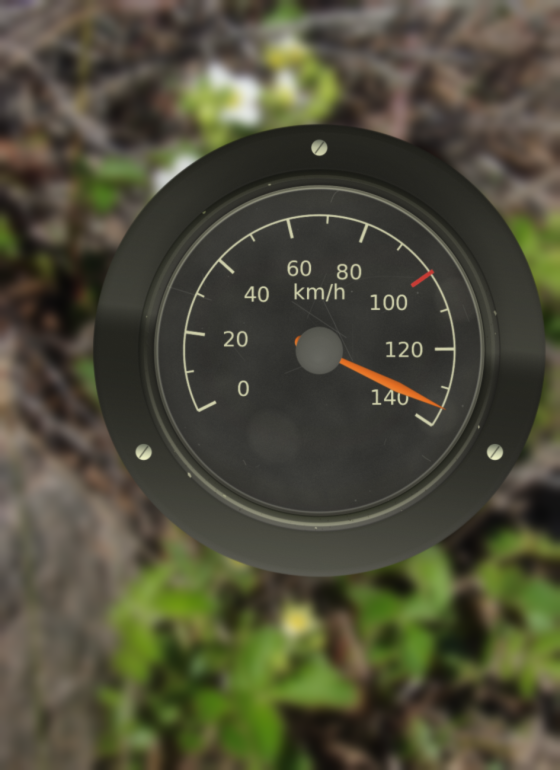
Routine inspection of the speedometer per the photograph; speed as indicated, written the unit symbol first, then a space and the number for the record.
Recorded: km/h 135
